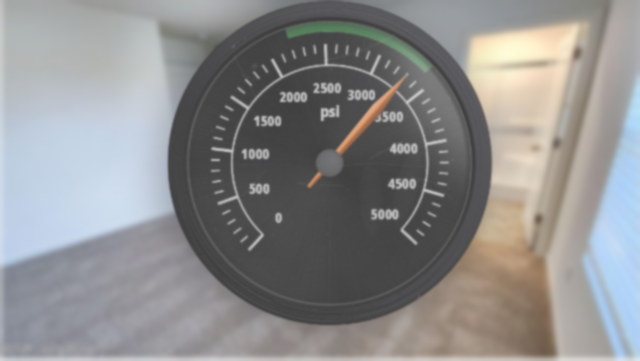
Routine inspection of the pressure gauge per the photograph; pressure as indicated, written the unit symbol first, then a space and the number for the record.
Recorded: psi 3300
